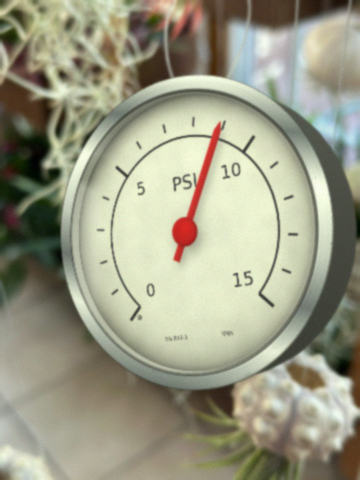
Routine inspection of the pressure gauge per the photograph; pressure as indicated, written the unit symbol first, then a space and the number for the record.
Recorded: psi 9
